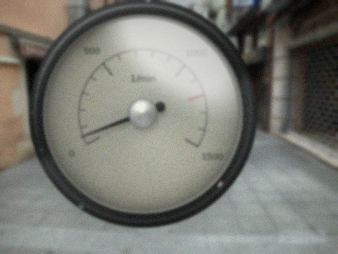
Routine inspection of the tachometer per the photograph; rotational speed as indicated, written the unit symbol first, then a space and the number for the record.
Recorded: rpm 50
